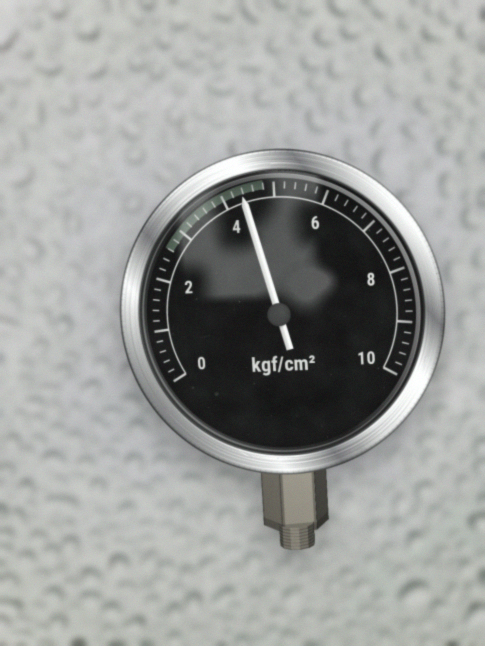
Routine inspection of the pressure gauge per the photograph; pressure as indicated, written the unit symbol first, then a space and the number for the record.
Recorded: kg/cm² 4.4
